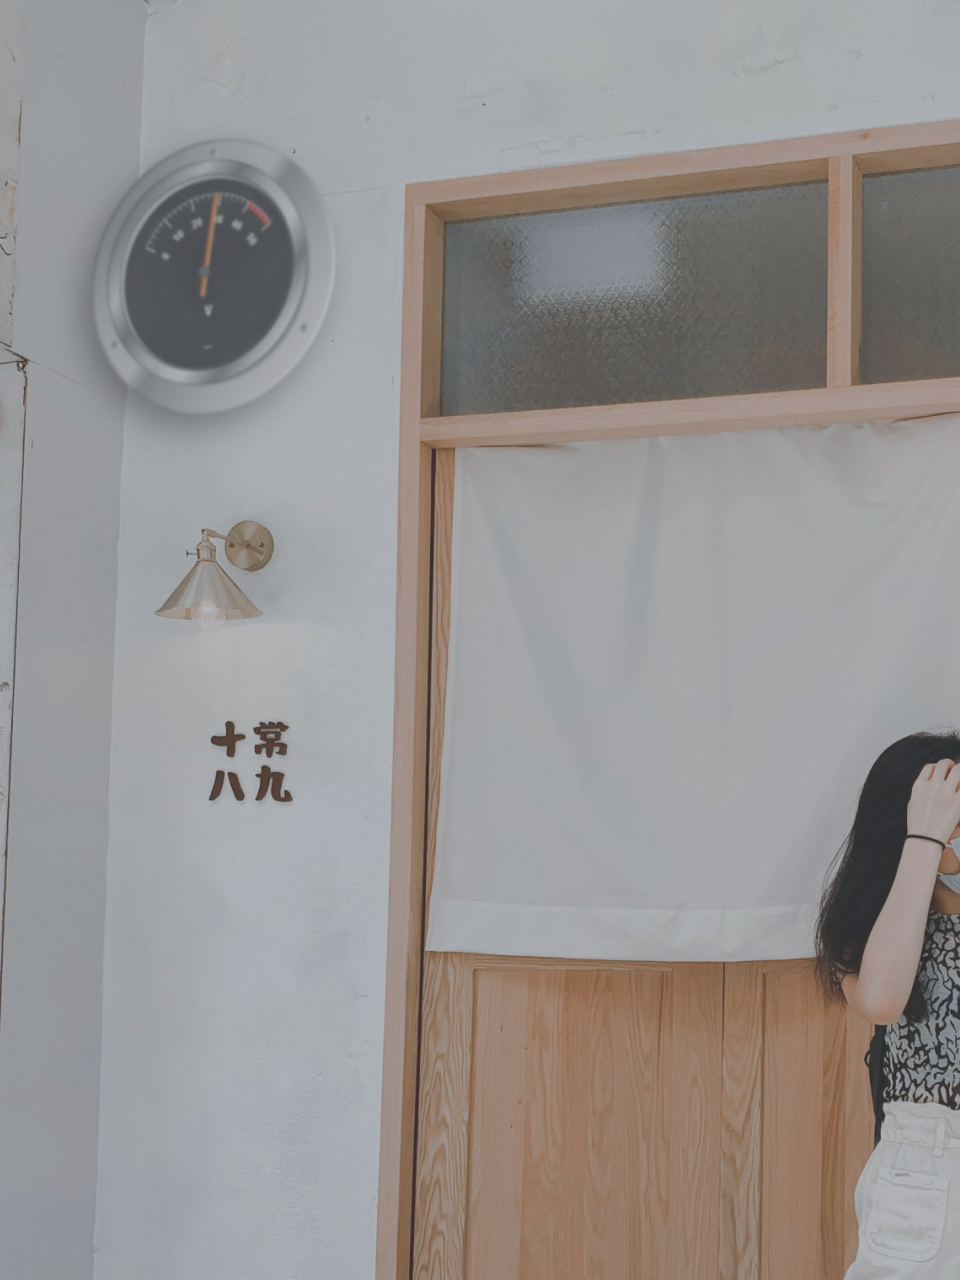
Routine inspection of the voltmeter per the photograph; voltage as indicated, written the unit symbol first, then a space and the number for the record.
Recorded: V 30
